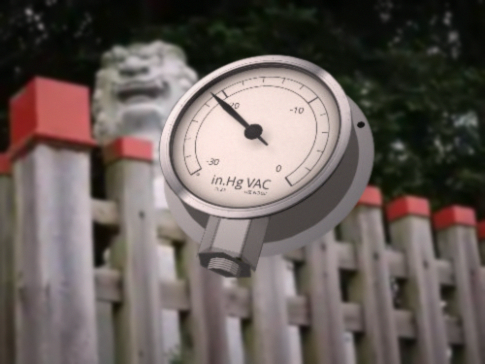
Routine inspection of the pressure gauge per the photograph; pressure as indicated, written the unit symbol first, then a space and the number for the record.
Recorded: inHg -21
